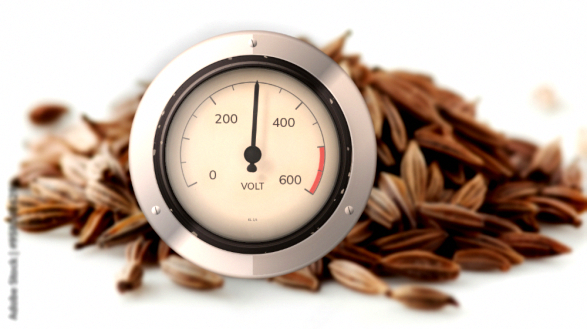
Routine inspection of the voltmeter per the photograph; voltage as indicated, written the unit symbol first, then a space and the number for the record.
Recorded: V 300
